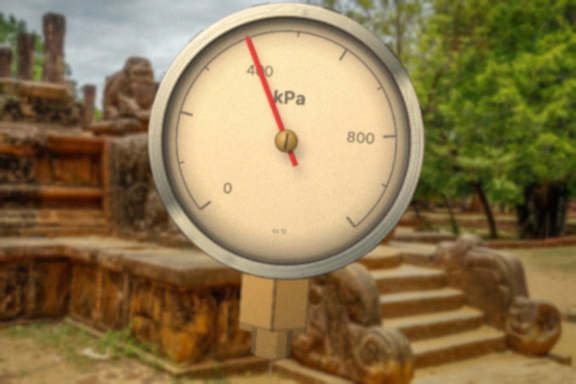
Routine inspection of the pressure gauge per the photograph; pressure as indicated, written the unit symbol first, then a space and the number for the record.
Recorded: kPa 400
